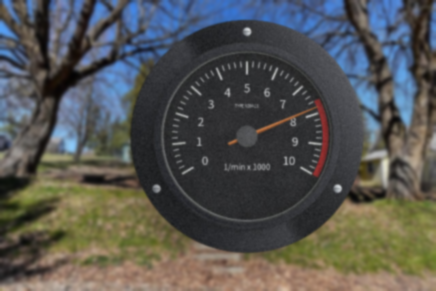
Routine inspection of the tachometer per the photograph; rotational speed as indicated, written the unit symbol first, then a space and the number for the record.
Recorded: rpm 7800
